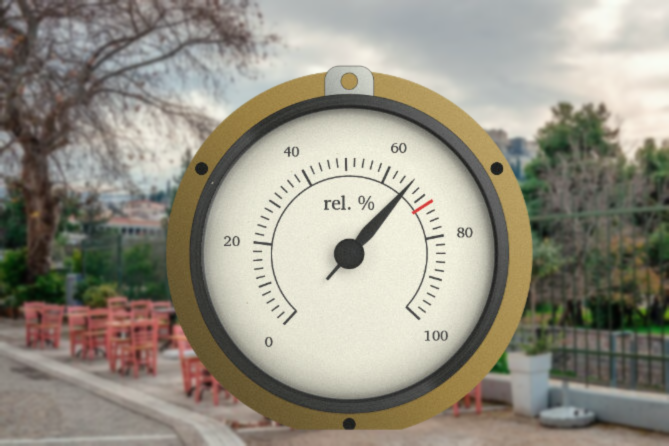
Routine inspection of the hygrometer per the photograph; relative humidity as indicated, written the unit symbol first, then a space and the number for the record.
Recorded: % 66
